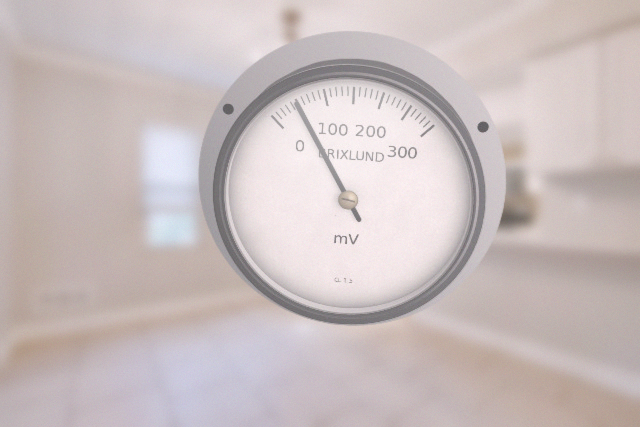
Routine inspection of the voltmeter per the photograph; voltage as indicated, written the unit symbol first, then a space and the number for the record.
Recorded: mV 50
